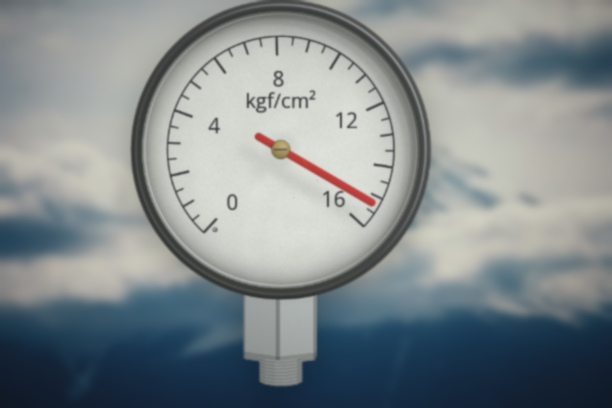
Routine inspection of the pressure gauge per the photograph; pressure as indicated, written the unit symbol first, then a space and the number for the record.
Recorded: kg/cm² 15.25
